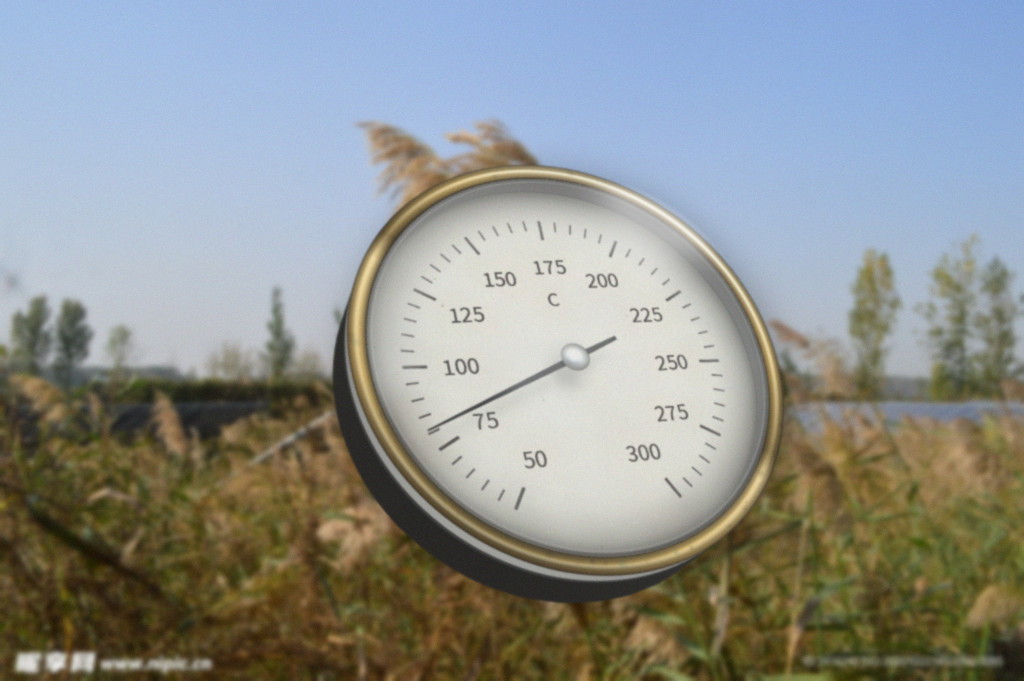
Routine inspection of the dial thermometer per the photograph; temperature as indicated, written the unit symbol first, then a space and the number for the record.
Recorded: °C 80
